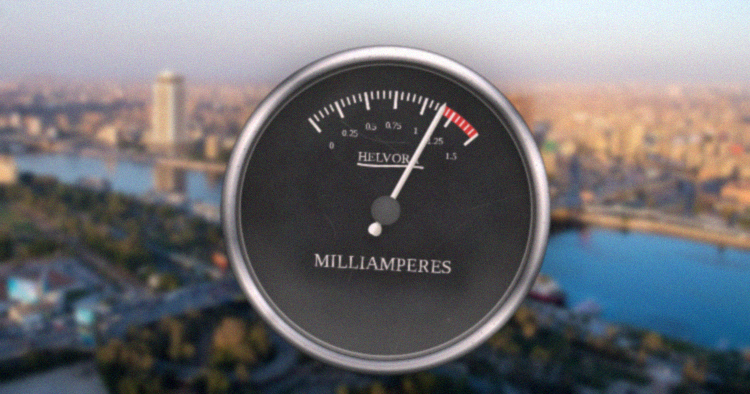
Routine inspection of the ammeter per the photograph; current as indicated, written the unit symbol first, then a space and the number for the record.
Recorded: mA 1.15
